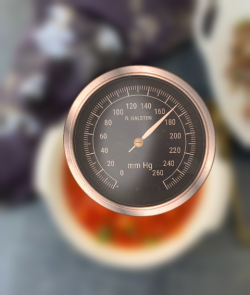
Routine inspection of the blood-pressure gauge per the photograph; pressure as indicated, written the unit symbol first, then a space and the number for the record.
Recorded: mmHg 170
